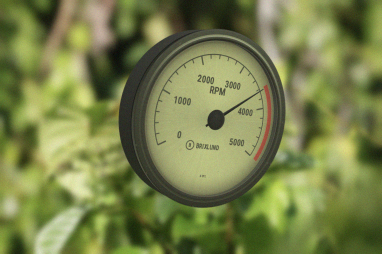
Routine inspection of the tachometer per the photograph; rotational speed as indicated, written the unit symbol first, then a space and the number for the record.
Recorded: rpm 3600
